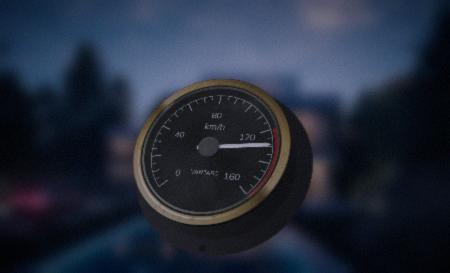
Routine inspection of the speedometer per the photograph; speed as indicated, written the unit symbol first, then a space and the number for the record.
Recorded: km/h 130
